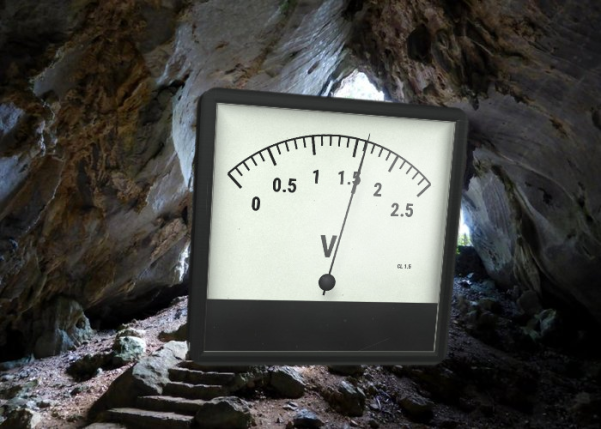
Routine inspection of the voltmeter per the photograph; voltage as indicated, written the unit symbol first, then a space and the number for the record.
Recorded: V 1.6
